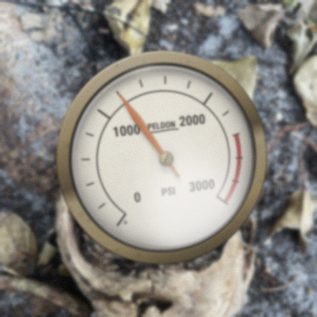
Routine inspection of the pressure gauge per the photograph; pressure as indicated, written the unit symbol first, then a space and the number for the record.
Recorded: psi 1200
